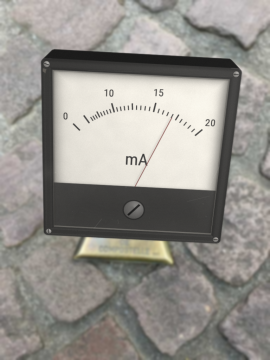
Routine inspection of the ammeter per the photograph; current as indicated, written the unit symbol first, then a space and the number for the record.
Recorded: mA 17
